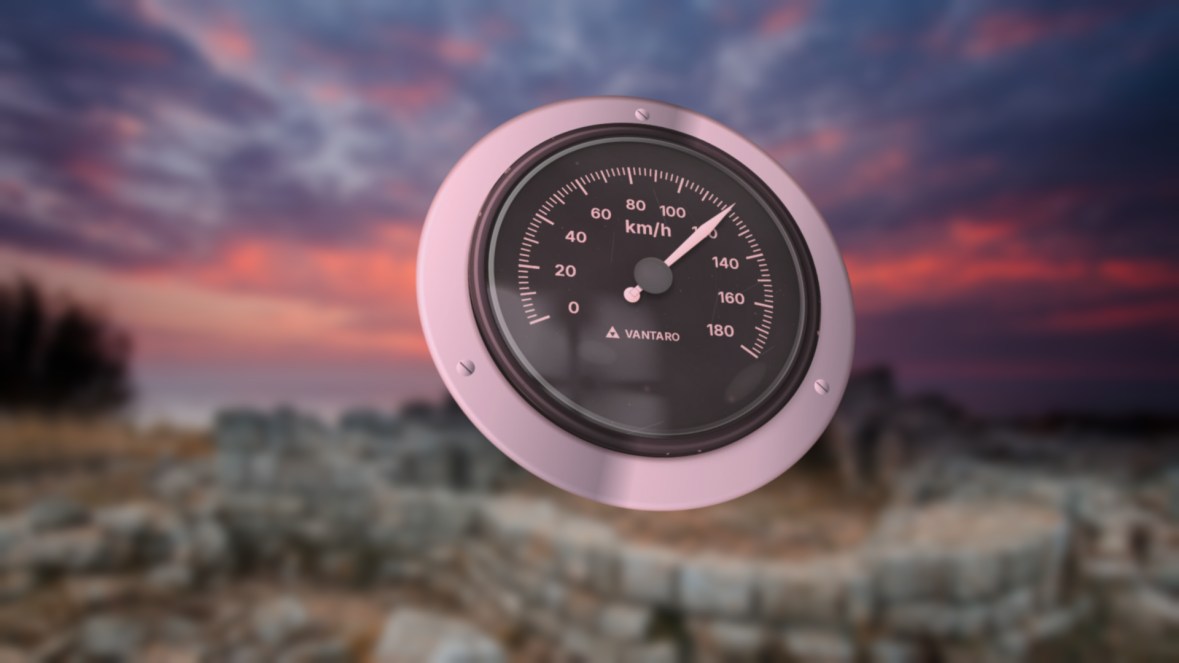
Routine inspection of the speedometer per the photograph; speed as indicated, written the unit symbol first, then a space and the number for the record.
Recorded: km/h 120
